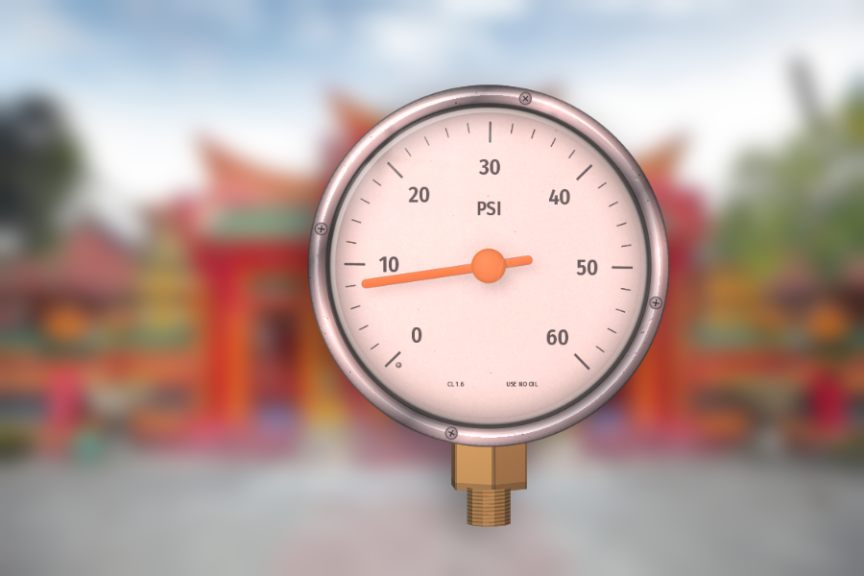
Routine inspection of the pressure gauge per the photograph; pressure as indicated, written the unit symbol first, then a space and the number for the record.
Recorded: psi 8
